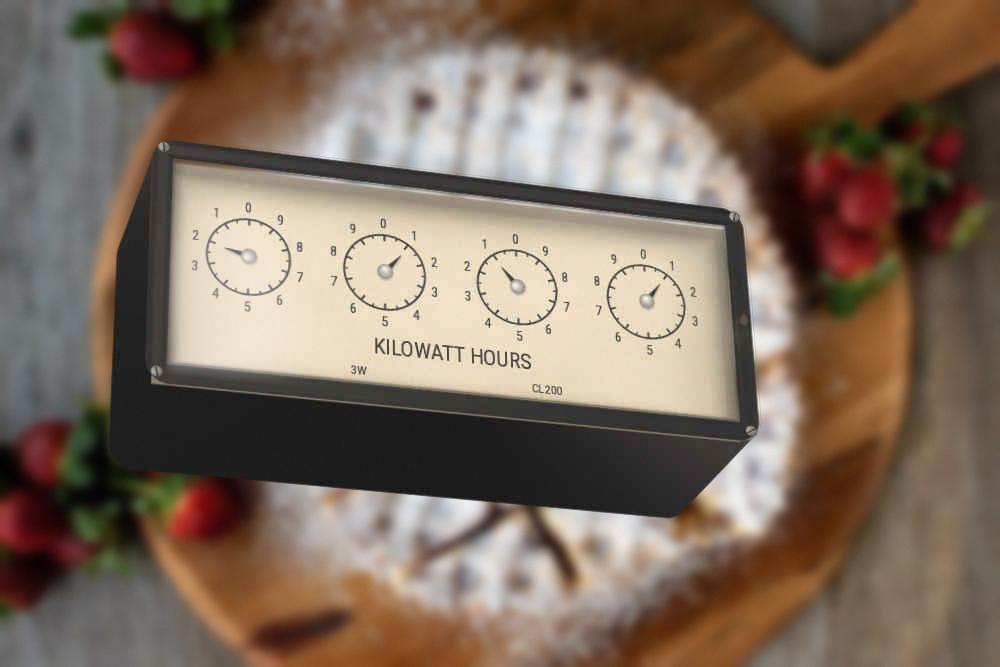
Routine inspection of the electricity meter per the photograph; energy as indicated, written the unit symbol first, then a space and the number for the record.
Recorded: kWh 2111
